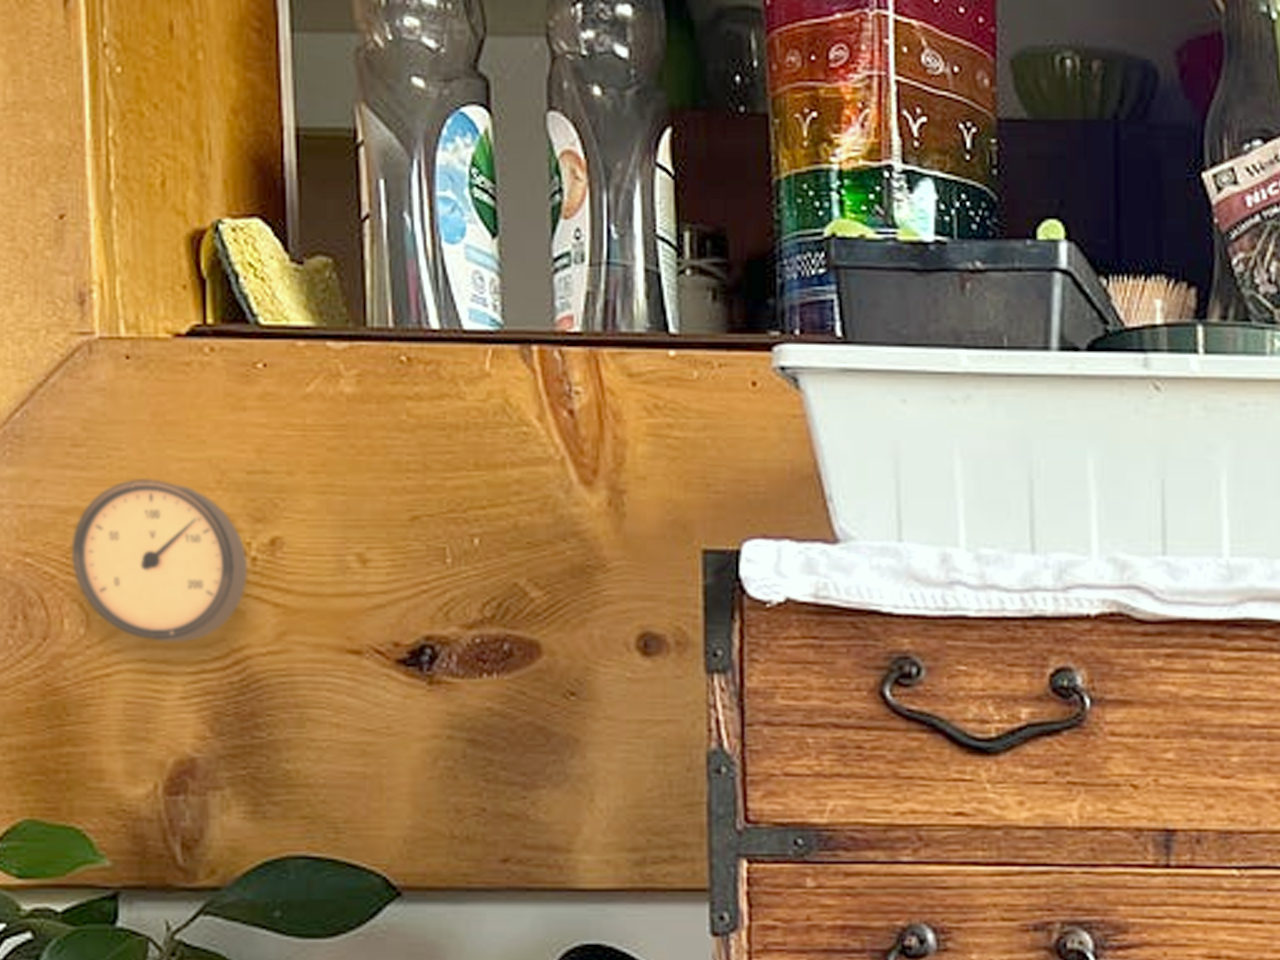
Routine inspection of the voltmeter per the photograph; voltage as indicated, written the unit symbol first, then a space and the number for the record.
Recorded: V 140
